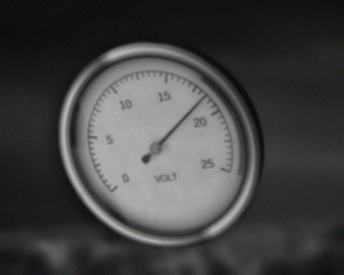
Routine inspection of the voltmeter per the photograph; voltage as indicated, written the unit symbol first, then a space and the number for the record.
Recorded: V 18.5
